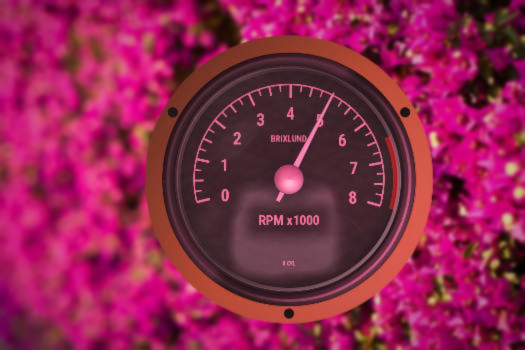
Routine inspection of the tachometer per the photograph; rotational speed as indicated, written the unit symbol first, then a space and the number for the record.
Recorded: rpm 5000
